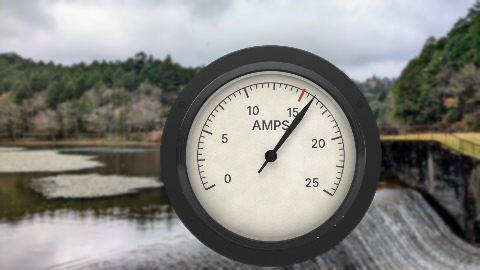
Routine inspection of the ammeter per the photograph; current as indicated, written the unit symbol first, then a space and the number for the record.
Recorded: A 16
